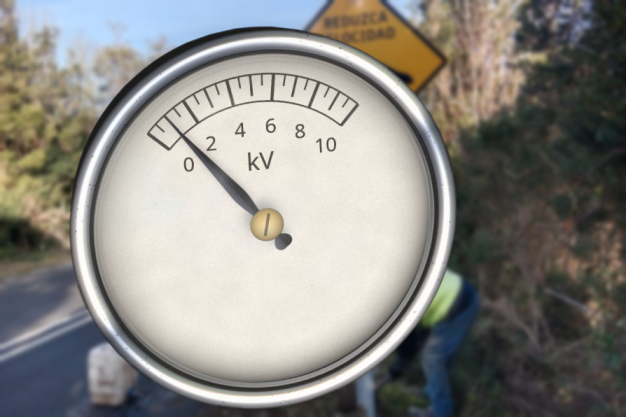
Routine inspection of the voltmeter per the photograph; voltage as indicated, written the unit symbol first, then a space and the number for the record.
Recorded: kV 1
